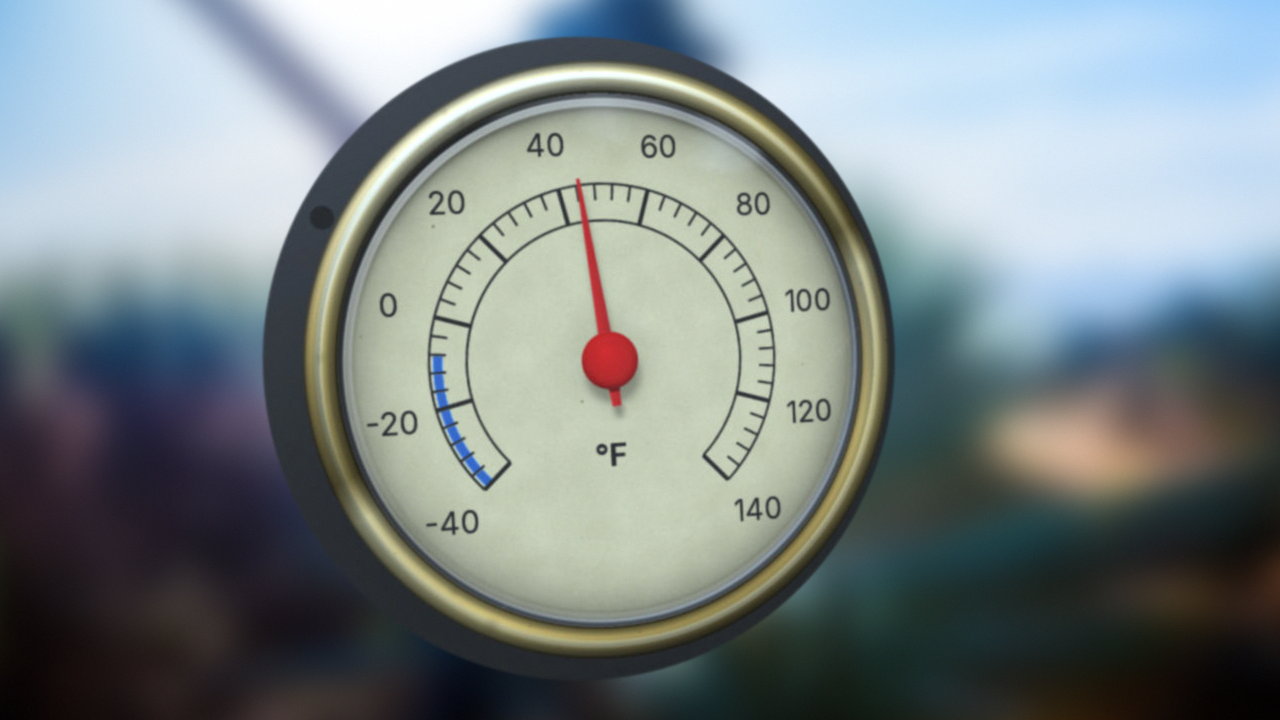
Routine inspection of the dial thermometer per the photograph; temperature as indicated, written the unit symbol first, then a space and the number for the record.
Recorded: °F 44
